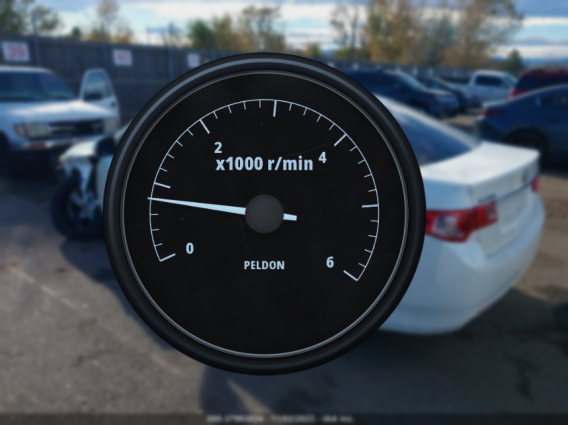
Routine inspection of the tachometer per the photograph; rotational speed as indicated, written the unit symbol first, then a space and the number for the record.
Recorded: rpm 800
